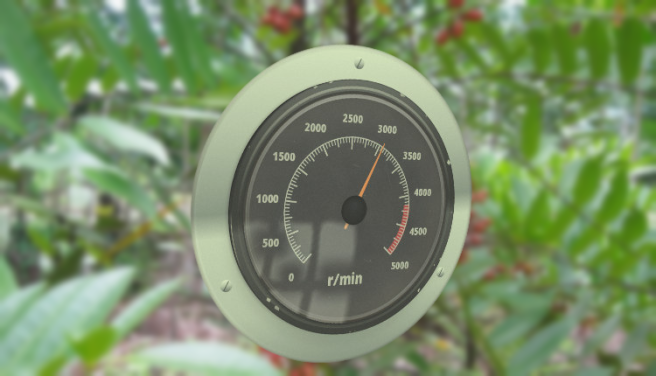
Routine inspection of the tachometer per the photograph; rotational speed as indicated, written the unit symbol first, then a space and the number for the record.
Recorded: rpm 3000
